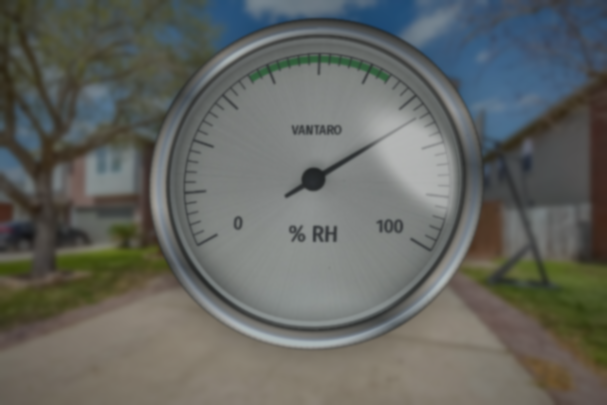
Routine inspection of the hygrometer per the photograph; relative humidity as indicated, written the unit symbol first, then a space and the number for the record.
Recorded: % 74
